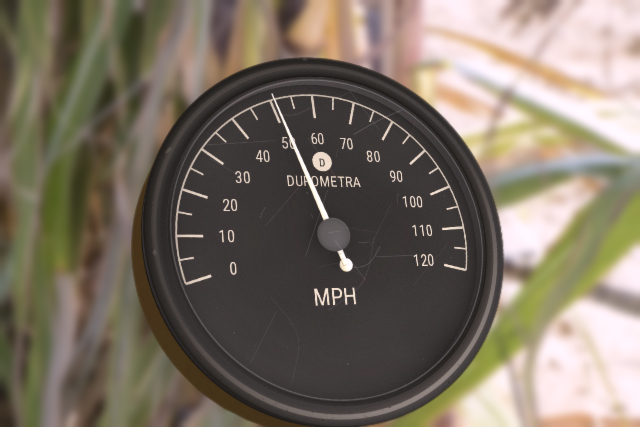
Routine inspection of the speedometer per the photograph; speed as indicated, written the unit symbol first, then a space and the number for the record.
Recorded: mph 50
